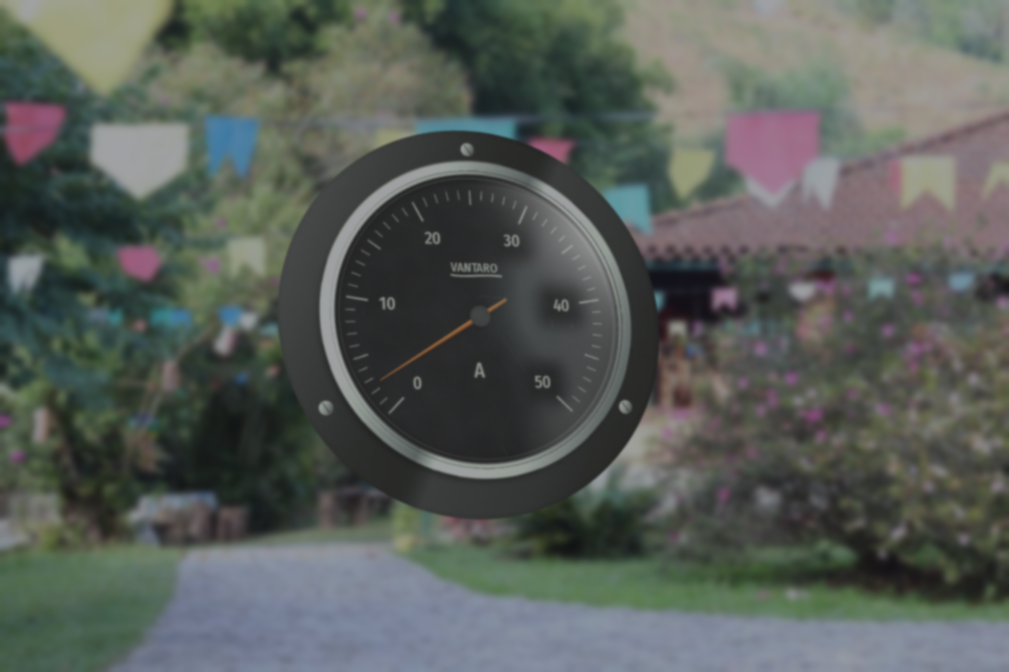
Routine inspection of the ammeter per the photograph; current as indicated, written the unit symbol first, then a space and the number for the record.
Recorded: A 2.5
